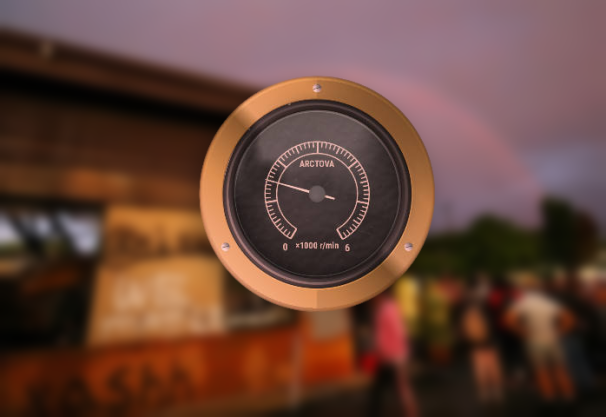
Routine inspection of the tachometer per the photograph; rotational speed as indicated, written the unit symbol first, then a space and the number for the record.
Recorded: rpm 1500
